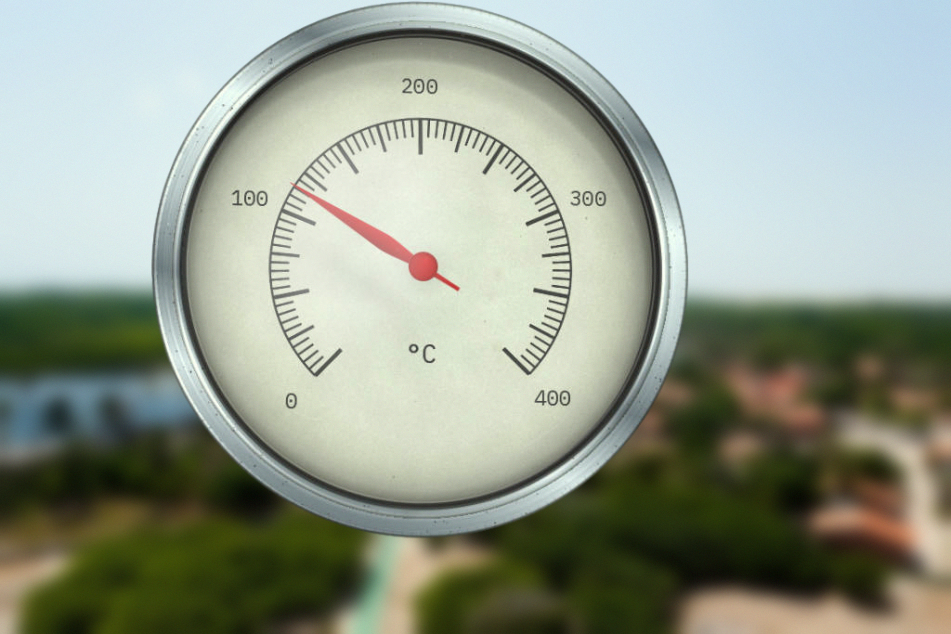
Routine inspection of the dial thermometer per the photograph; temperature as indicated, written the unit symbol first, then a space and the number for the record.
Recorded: °C 115
